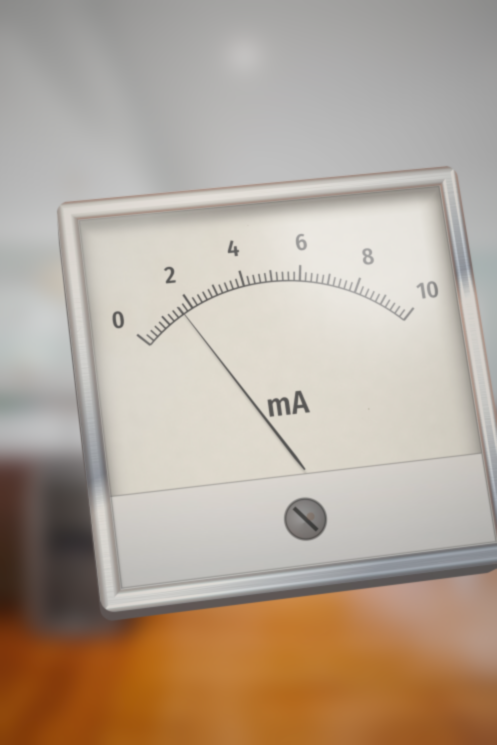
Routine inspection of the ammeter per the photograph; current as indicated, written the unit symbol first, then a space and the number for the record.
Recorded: mA 1.6
